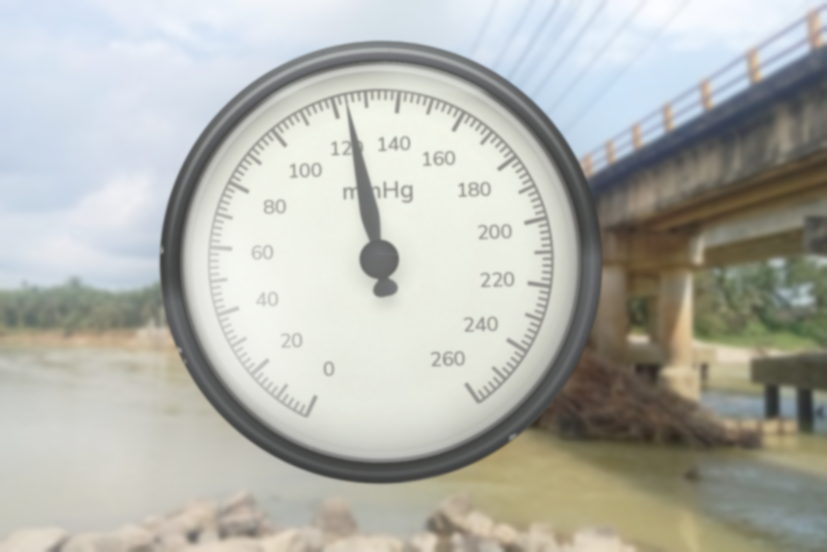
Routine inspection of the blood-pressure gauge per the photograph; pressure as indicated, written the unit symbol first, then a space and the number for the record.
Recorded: mmHg 124
